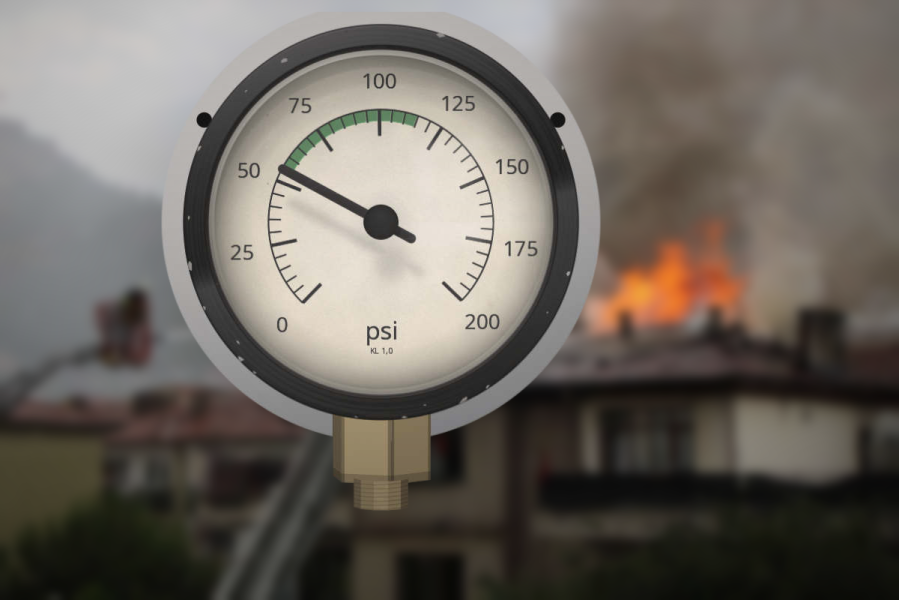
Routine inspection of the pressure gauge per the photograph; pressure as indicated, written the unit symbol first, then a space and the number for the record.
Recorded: psi 55
